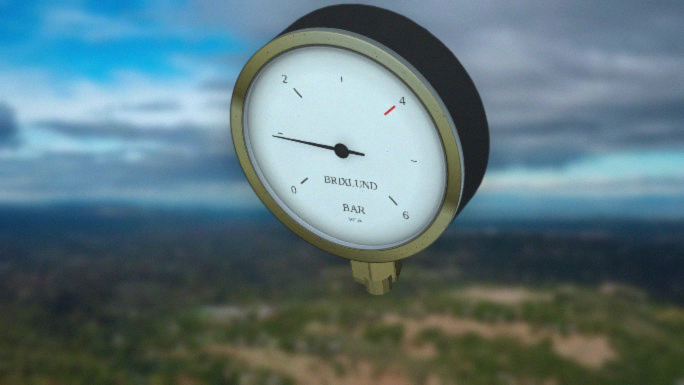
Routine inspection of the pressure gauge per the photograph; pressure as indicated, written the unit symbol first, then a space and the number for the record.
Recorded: bar 1
